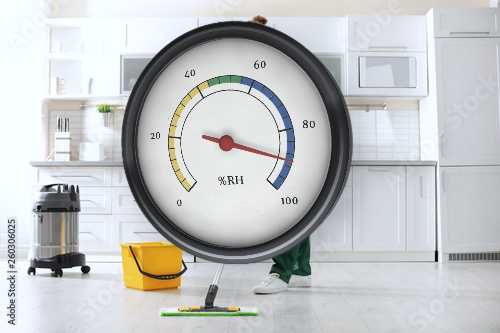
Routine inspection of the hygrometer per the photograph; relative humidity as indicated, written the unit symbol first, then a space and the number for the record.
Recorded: % 90
